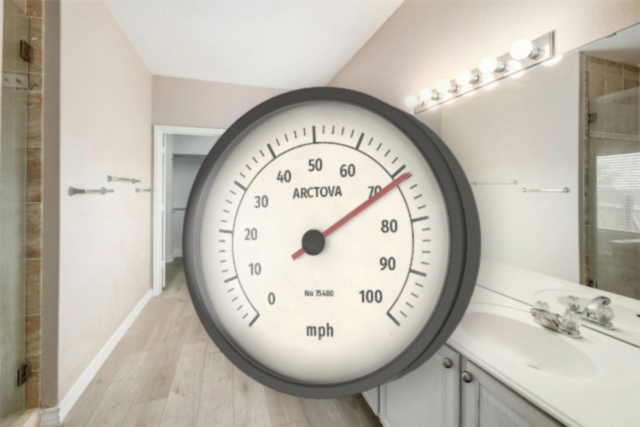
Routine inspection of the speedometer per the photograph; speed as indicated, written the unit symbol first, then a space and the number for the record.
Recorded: mph 72
